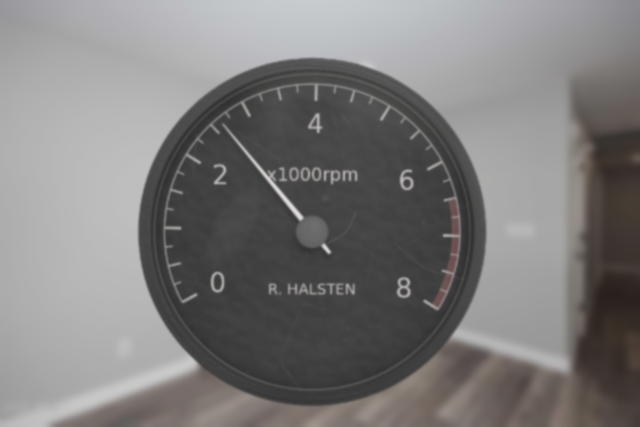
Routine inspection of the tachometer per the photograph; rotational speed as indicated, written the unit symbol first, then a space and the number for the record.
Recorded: rpm 2625
